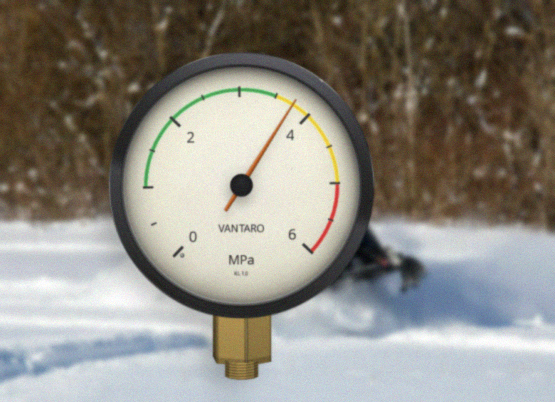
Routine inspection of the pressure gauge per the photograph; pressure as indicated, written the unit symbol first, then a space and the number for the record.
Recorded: MPa 3.75
